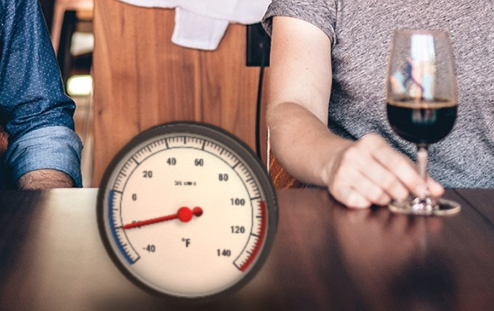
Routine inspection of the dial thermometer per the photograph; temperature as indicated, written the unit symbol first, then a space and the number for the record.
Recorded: °F -20
